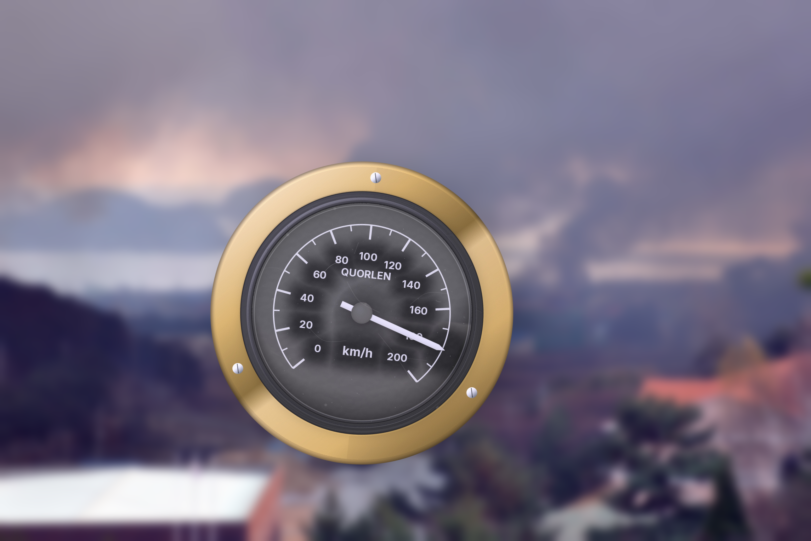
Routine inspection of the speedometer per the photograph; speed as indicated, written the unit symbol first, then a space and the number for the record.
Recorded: km/h 180
